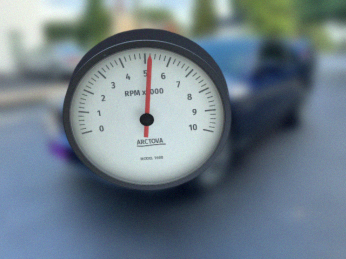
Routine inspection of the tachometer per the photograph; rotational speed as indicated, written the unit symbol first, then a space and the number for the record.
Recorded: rpm 5200
